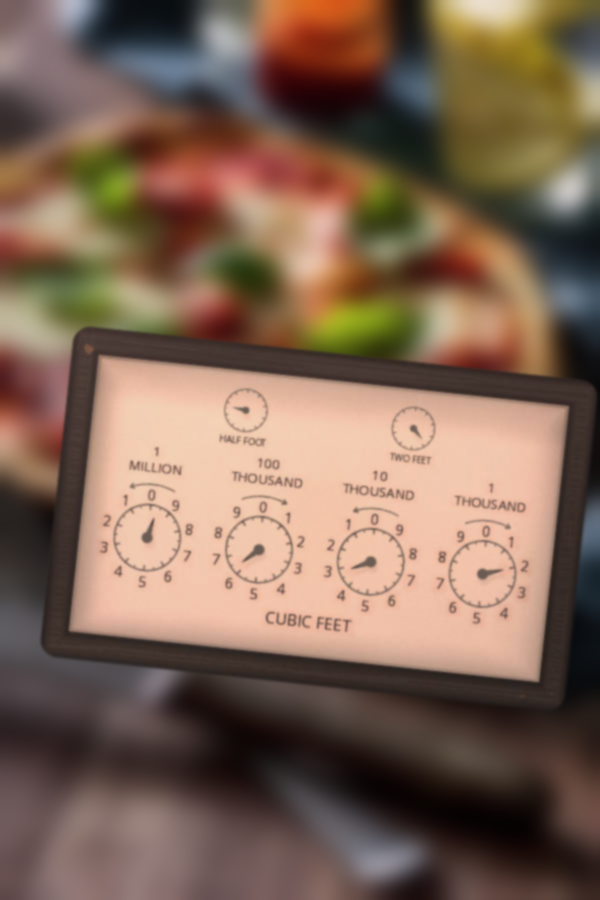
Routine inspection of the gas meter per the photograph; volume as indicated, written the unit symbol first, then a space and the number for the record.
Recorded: ft³ 963200
